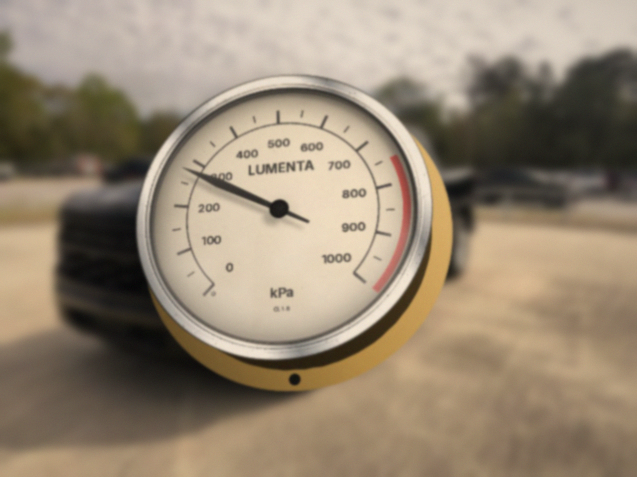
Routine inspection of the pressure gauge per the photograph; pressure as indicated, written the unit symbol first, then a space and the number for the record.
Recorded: kPa 275
